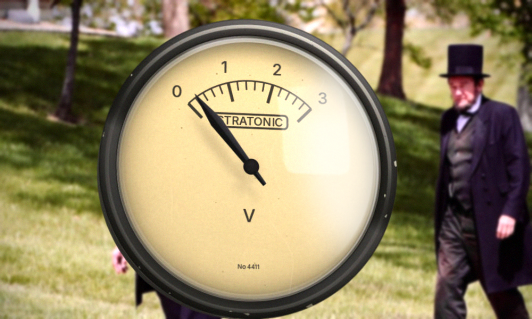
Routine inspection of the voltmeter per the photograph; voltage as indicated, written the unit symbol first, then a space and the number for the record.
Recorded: V 0.2
